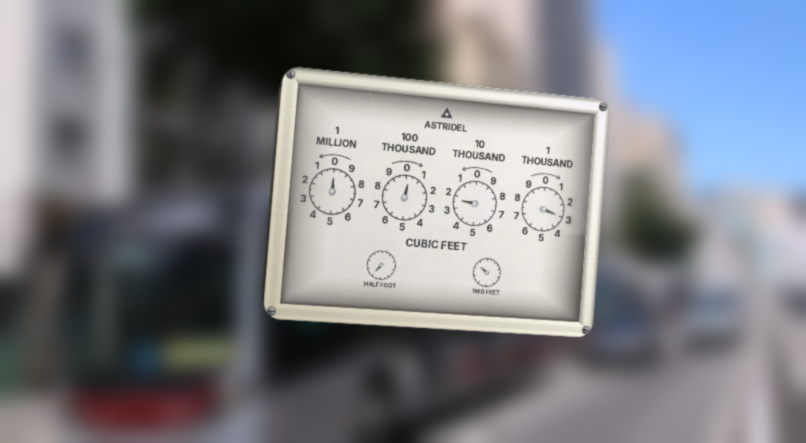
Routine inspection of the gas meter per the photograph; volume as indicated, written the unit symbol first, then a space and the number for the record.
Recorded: ft³ 2300
